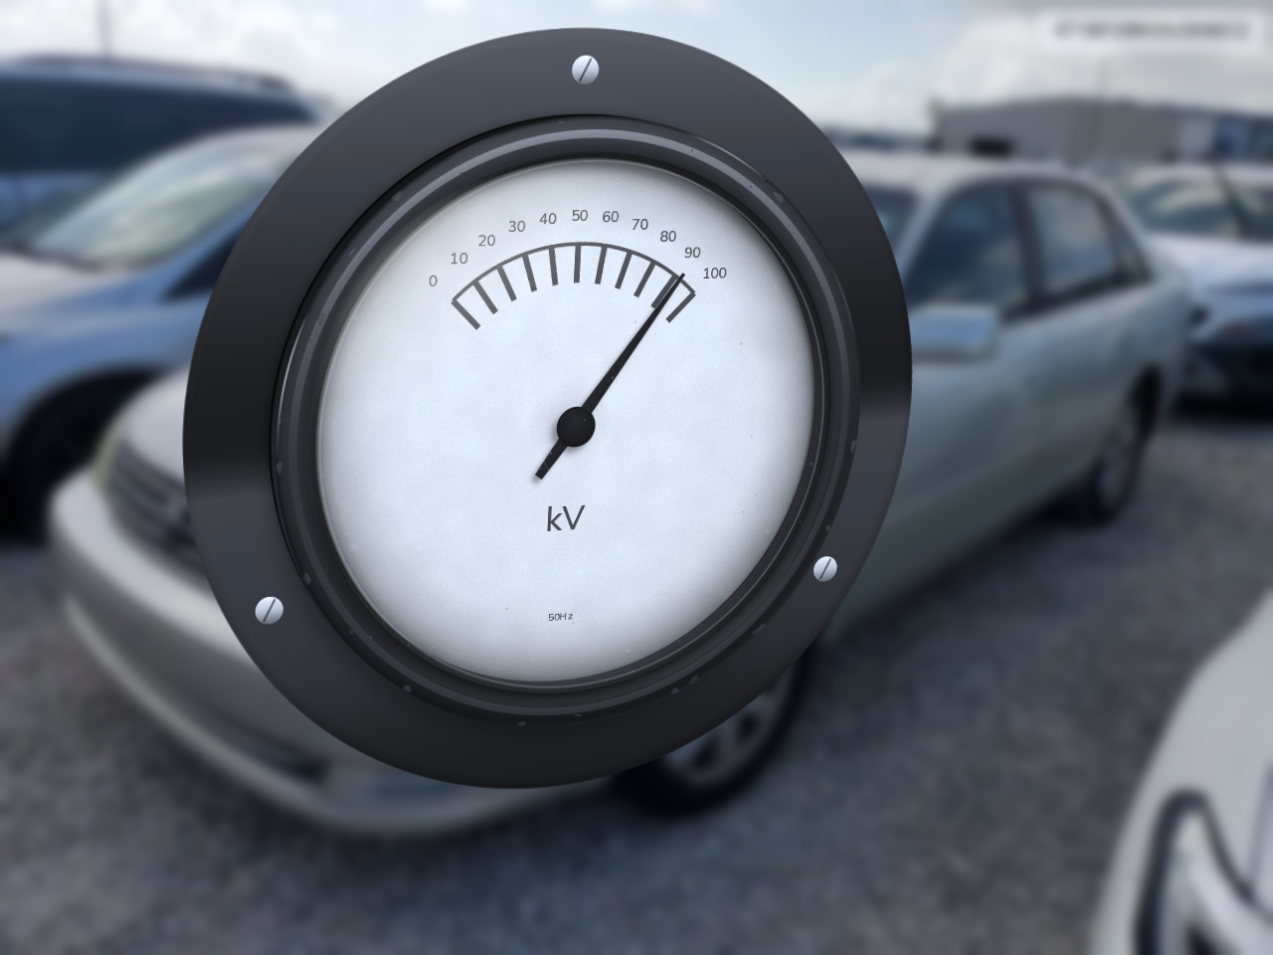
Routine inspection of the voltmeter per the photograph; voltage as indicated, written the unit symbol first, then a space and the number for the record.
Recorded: kV 90
